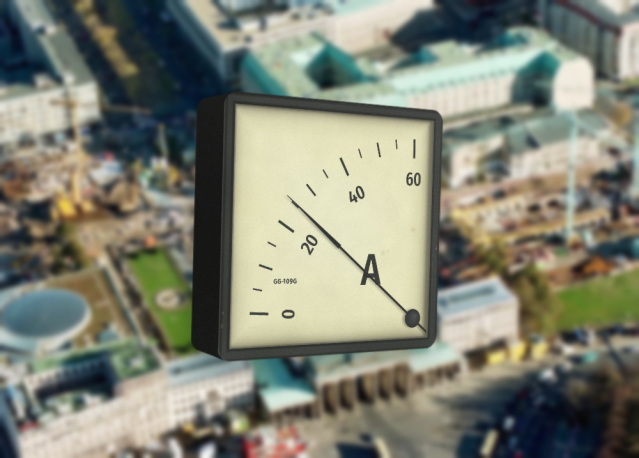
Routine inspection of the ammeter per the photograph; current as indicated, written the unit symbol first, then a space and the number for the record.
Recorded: A 25
